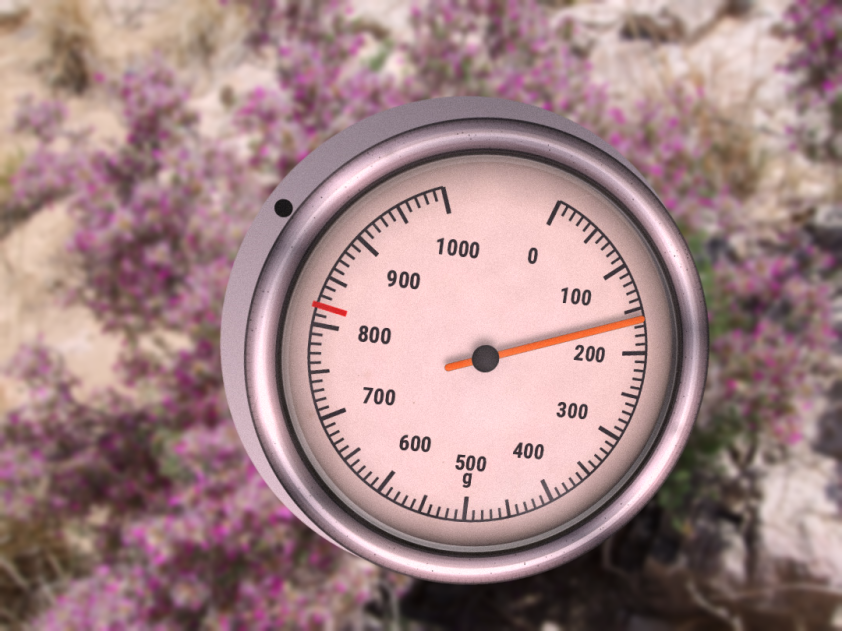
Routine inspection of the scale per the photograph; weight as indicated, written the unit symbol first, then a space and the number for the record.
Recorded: g 160
